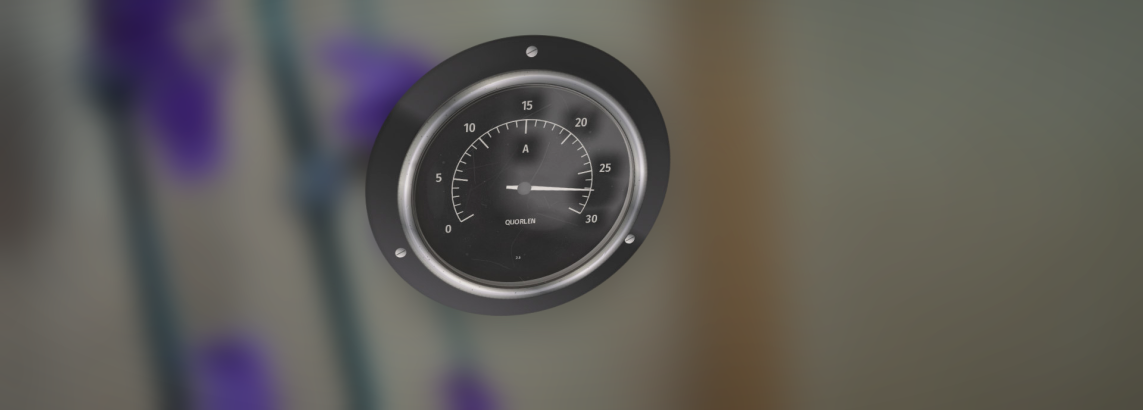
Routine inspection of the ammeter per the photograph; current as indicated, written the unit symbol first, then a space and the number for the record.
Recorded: A 27
